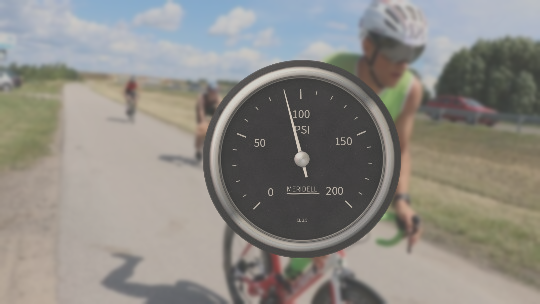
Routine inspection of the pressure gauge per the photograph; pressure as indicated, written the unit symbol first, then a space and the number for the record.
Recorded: psi 90
